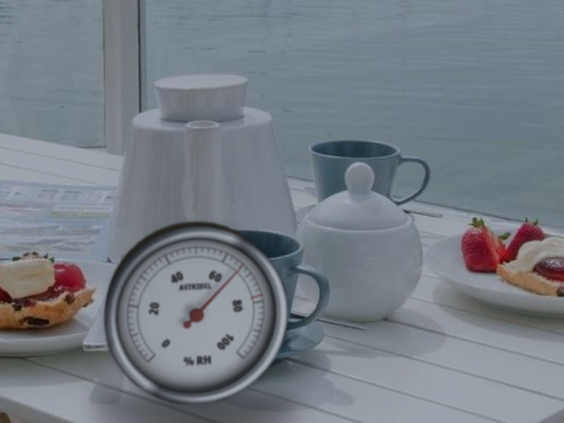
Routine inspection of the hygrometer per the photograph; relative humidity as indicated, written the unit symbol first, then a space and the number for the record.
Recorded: % 66
